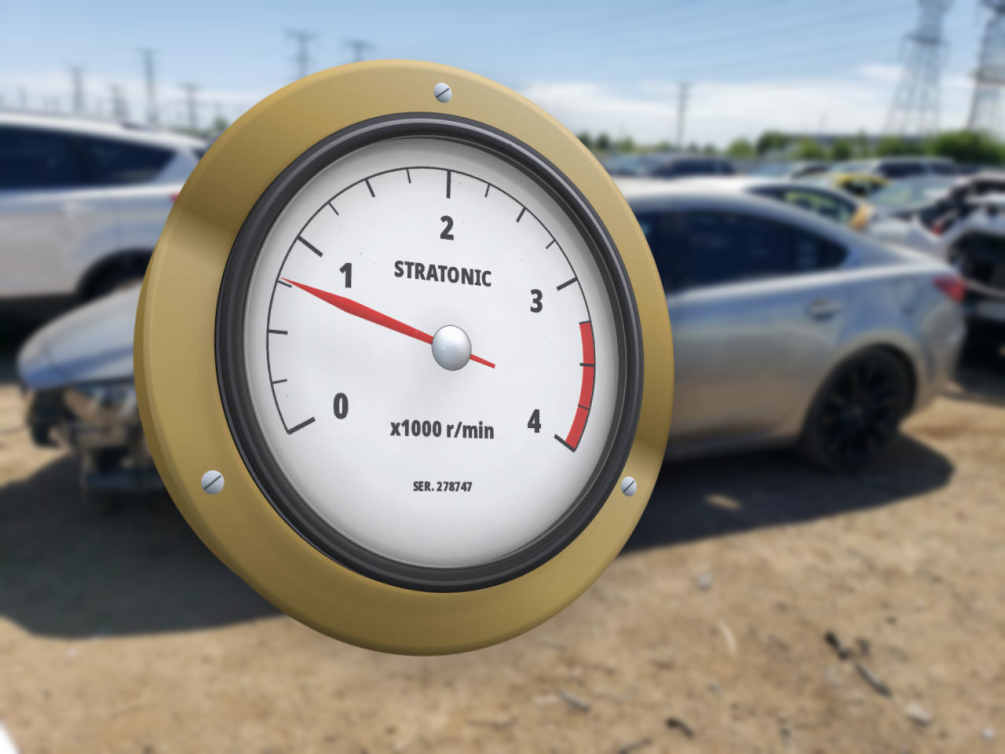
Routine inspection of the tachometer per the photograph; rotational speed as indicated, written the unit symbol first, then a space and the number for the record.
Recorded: rpm 750
